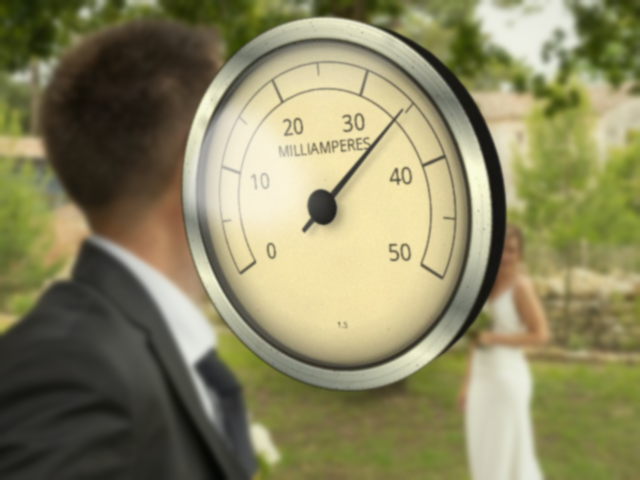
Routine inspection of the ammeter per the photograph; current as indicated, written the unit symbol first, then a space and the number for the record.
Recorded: mA 35
